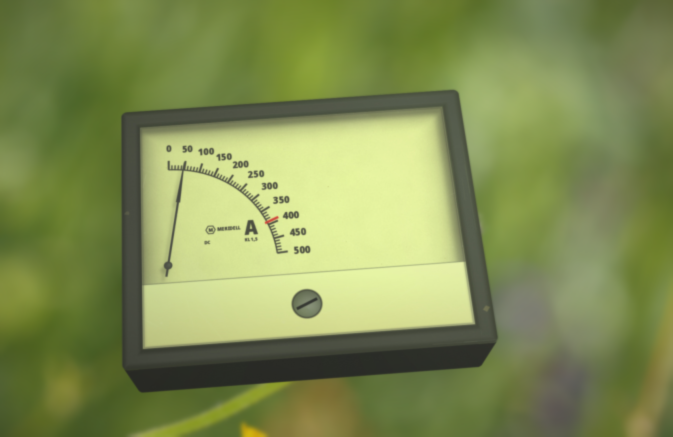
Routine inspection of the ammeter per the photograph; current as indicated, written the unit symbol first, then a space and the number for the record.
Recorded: A 50
